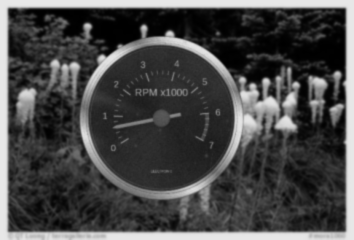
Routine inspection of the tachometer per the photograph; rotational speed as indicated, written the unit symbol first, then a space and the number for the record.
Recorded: rpm 600
